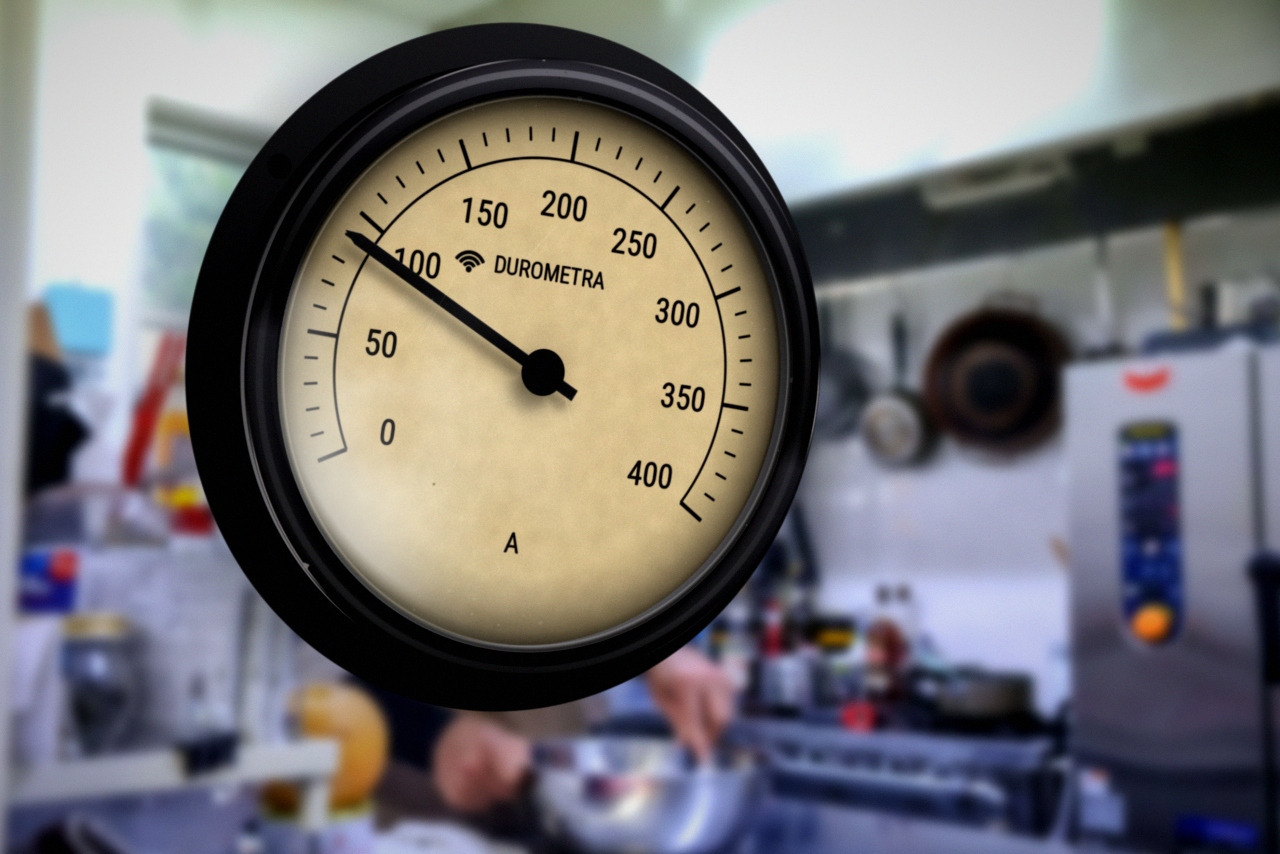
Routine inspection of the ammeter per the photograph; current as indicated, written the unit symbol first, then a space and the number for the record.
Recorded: A 90
